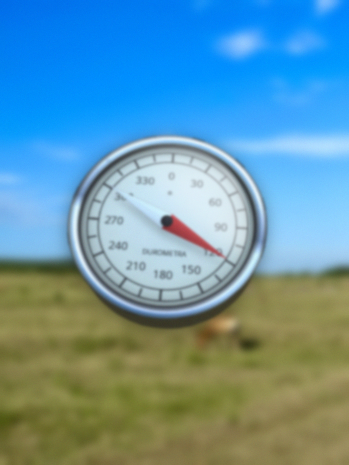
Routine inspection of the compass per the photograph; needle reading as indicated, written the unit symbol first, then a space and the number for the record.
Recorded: ° 120
